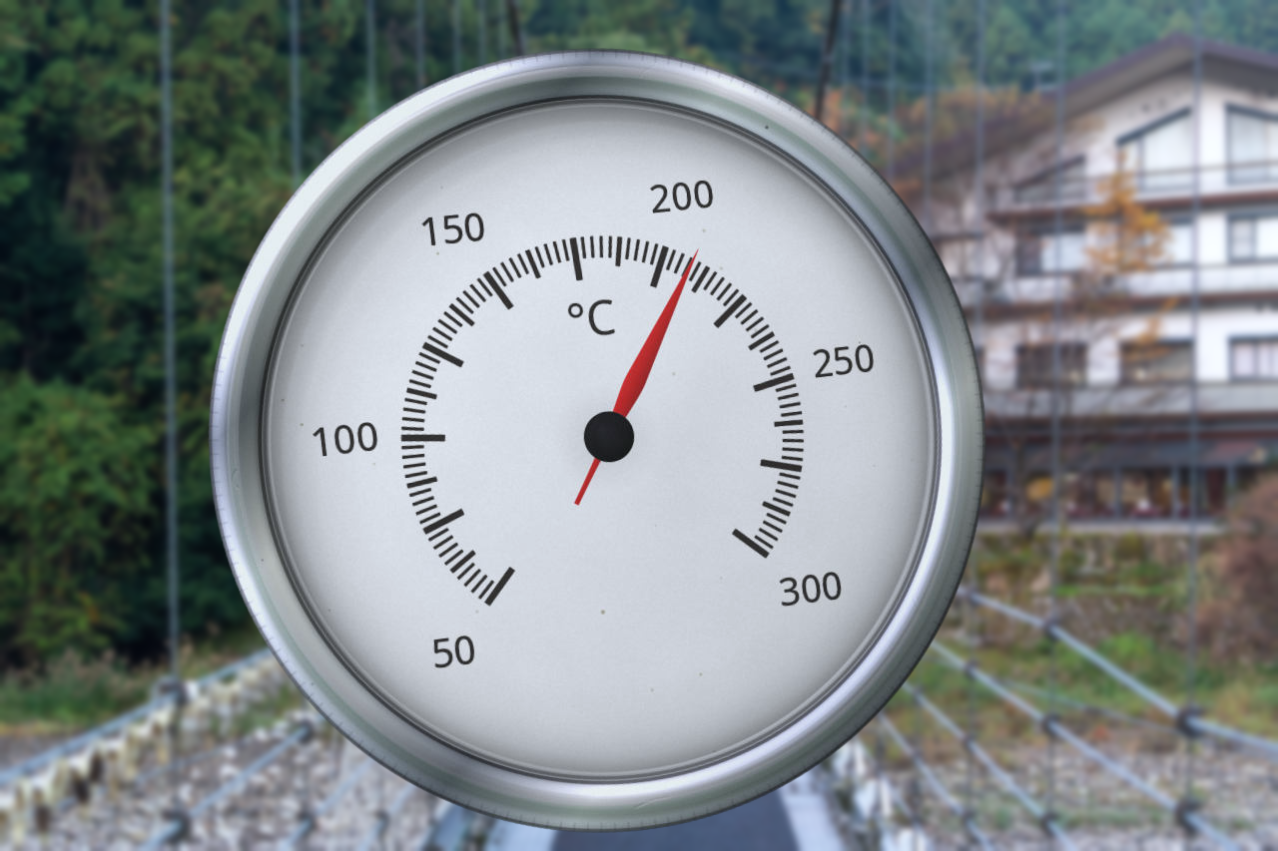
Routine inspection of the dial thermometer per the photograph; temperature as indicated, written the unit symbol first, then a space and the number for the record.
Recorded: °C 207.5
